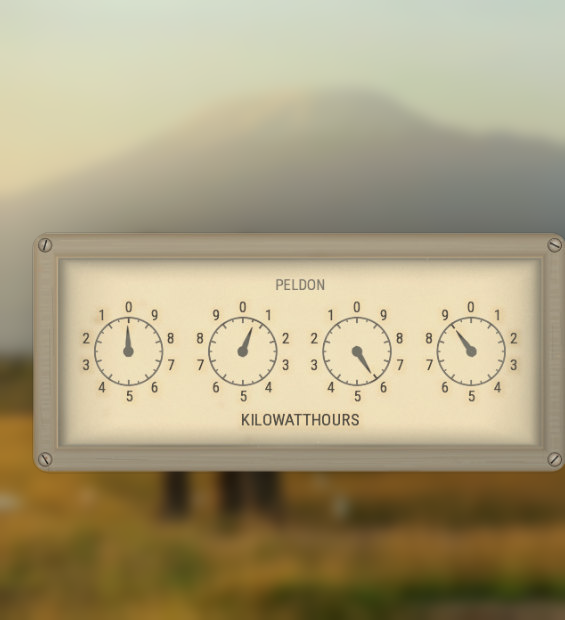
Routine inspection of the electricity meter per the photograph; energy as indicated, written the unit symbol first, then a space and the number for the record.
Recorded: kWh 59
